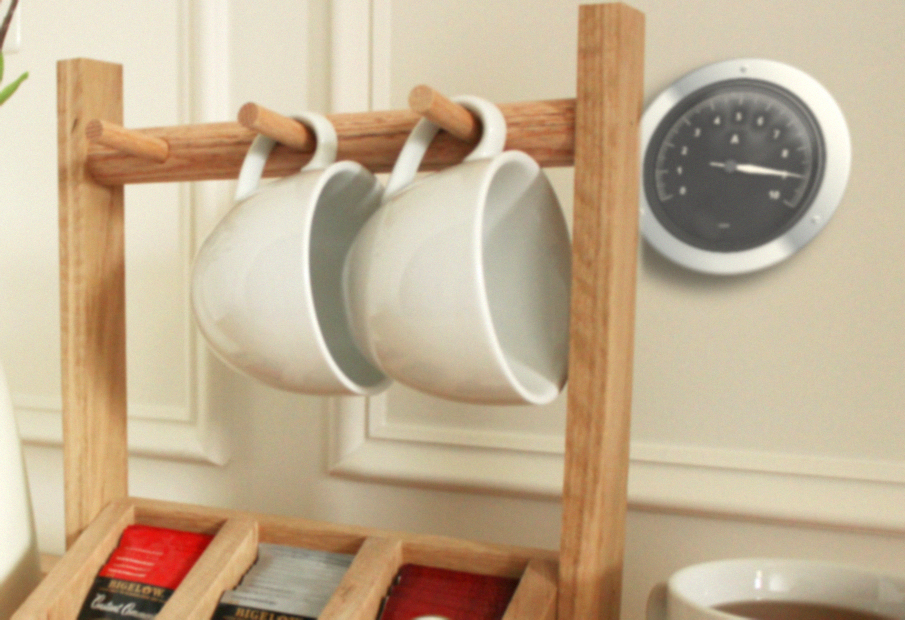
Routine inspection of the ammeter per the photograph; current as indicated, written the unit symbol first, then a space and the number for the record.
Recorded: A 9
